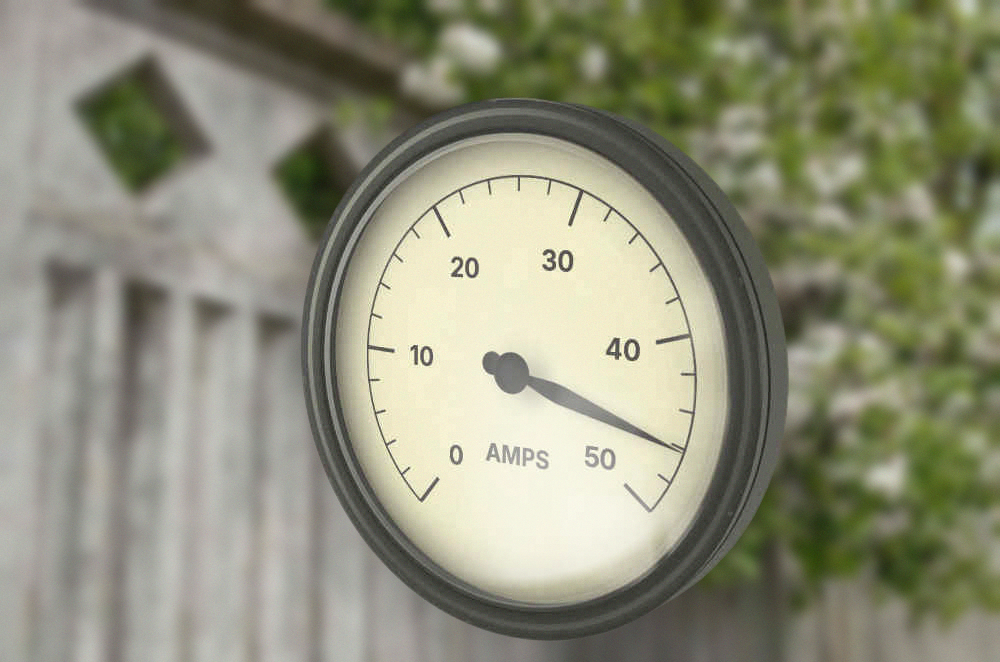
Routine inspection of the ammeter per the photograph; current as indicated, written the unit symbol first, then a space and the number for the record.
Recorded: A 46
